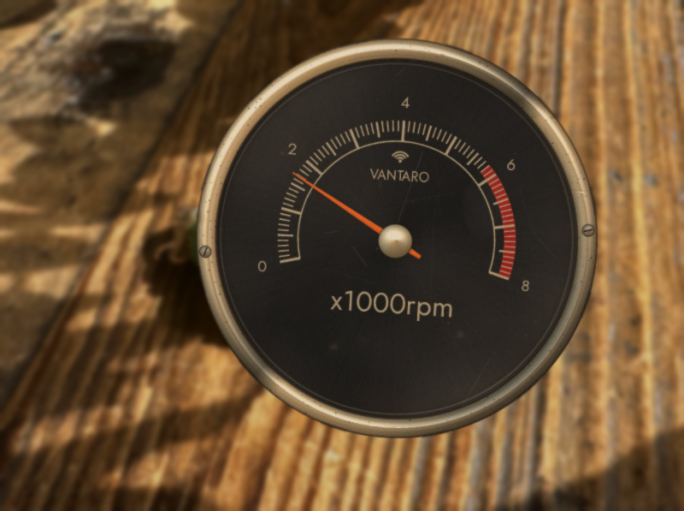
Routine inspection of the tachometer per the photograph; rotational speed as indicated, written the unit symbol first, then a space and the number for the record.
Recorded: rpm 1700
